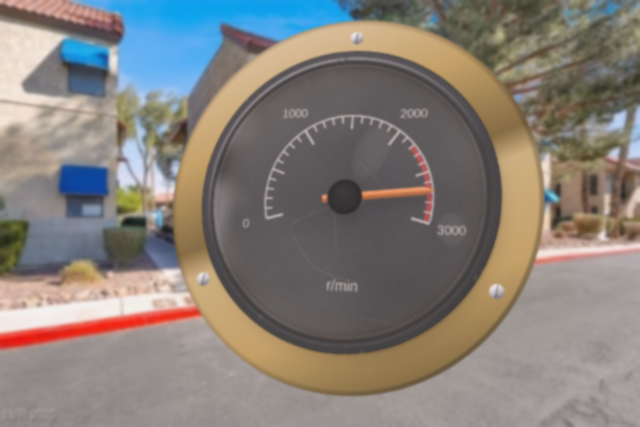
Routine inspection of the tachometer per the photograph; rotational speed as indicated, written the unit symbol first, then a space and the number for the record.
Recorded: rpm 2700
